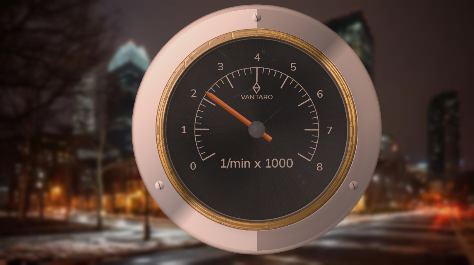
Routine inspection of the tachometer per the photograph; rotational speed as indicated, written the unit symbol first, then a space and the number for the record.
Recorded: rpm 2200
